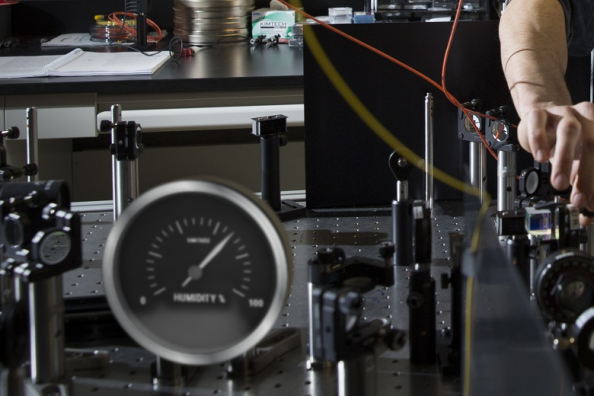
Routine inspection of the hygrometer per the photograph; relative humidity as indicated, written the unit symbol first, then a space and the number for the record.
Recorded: % 68
